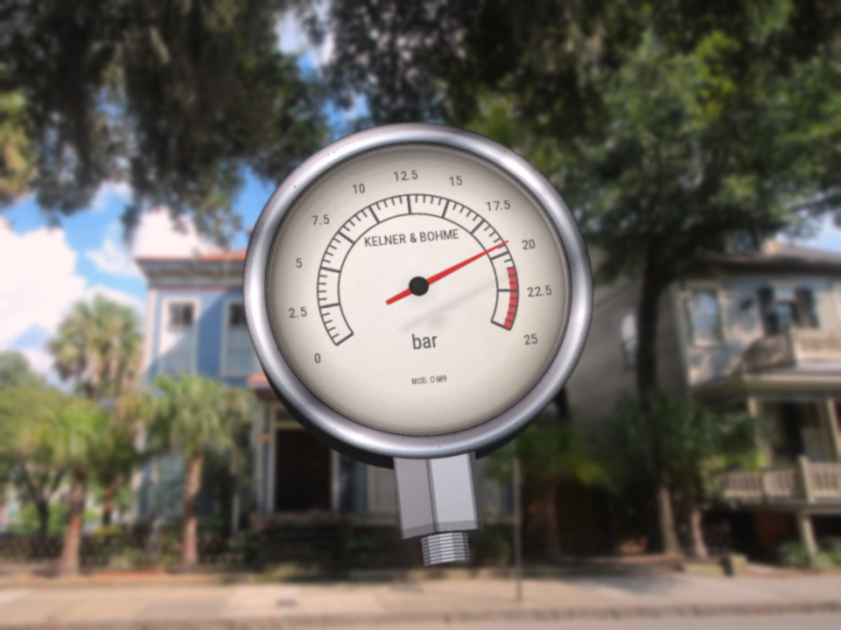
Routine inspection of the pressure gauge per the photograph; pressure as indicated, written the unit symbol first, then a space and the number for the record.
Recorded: bar 19.5
